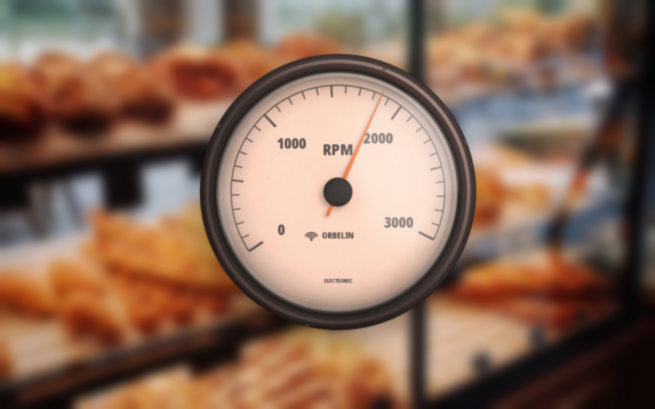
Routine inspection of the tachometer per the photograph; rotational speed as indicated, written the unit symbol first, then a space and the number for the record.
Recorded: rpm 1850
